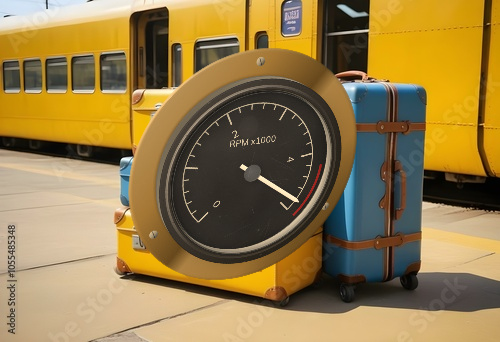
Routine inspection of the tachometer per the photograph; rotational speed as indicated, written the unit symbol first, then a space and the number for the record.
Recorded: rpm 4800
